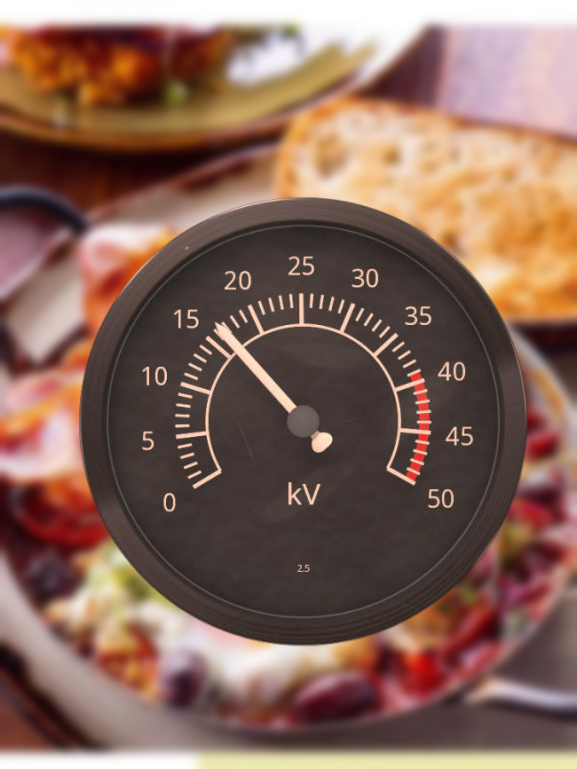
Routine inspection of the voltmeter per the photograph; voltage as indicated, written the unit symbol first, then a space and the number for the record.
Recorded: kV 16.5
